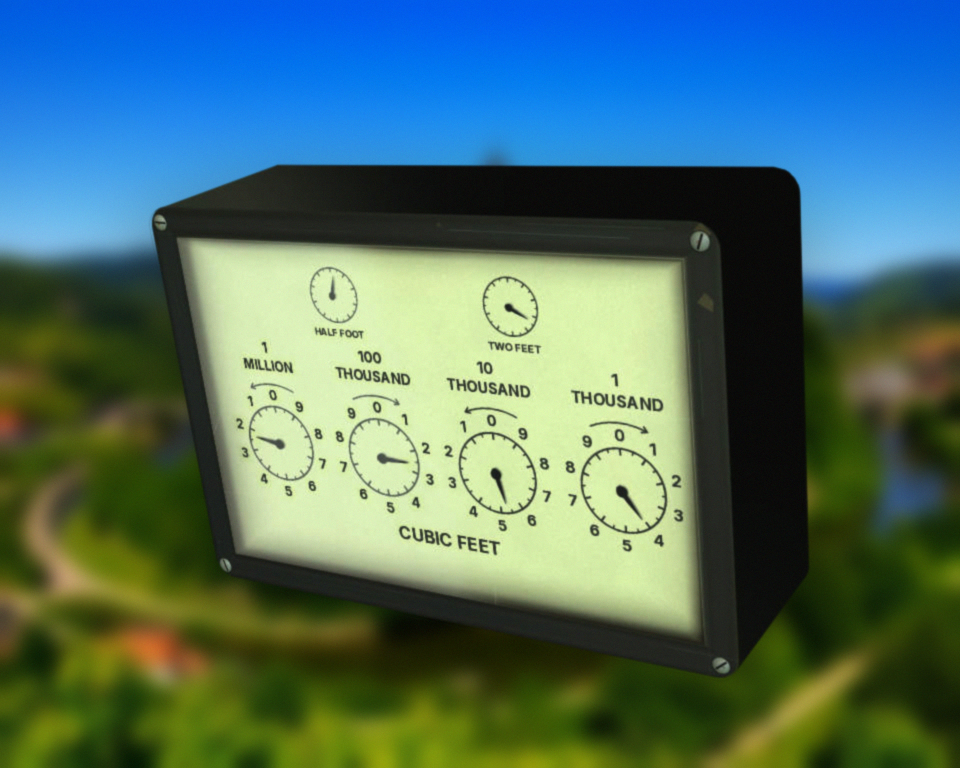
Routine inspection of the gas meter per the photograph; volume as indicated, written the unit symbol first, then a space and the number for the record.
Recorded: ft³ 225400
